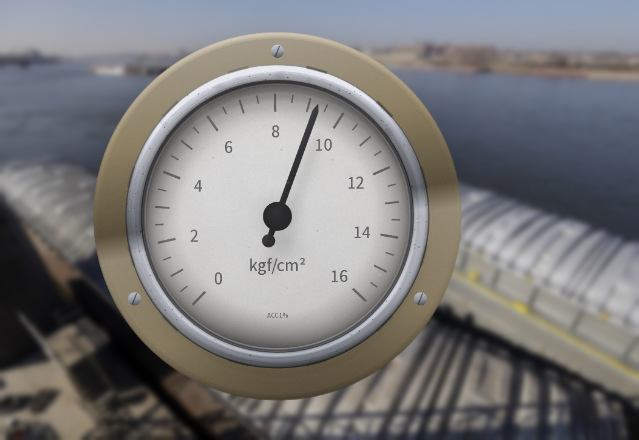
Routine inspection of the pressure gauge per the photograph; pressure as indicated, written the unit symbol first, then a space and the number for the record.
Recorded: kg/cm² 9.25
